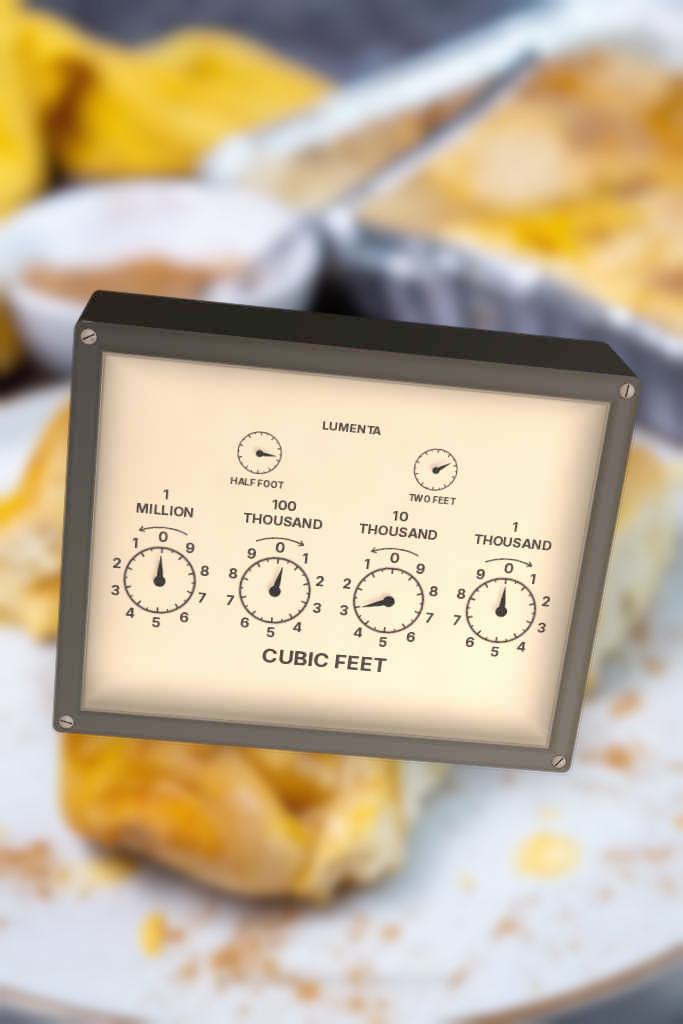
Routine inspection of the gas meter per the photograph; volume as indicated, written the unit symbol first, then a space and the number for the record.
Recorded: ft³ 3000
